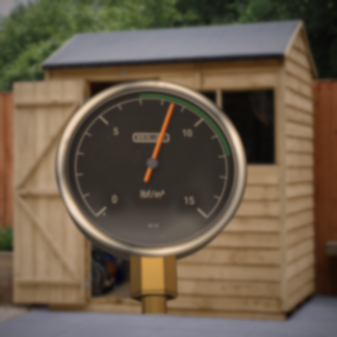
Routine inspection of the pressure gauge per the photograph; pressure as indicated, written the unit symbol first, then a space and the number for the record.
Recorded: psi 8.5
